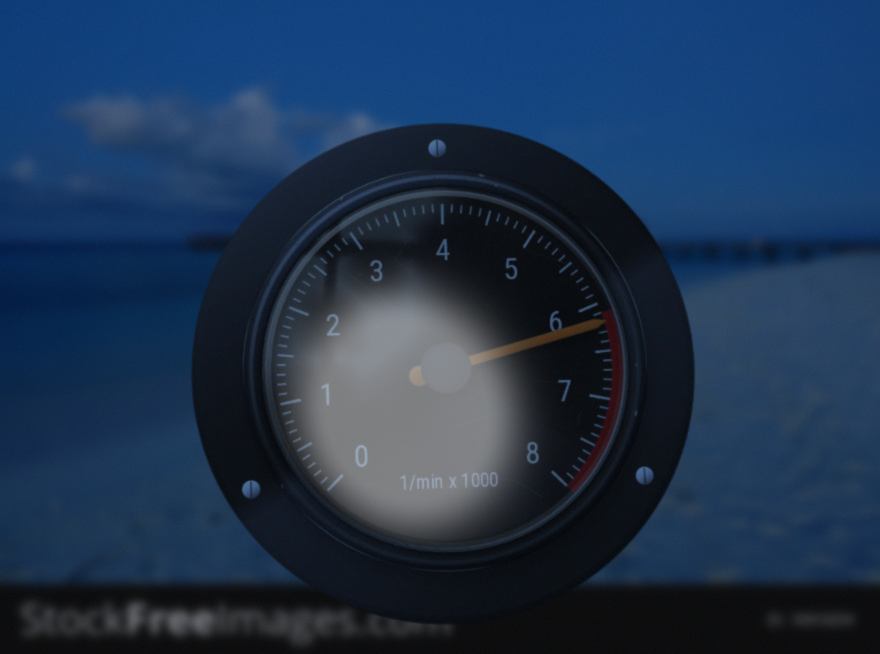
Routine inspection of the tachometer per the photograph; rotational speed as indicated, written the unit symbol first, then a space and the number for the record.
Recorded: rpm 6200
